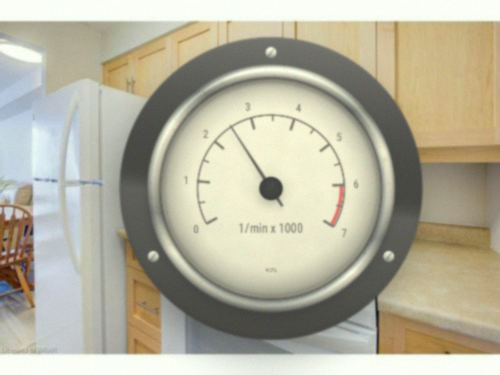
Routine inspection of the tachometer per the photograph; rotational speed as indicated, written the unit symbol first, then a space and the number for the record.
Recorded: rpm 2500
